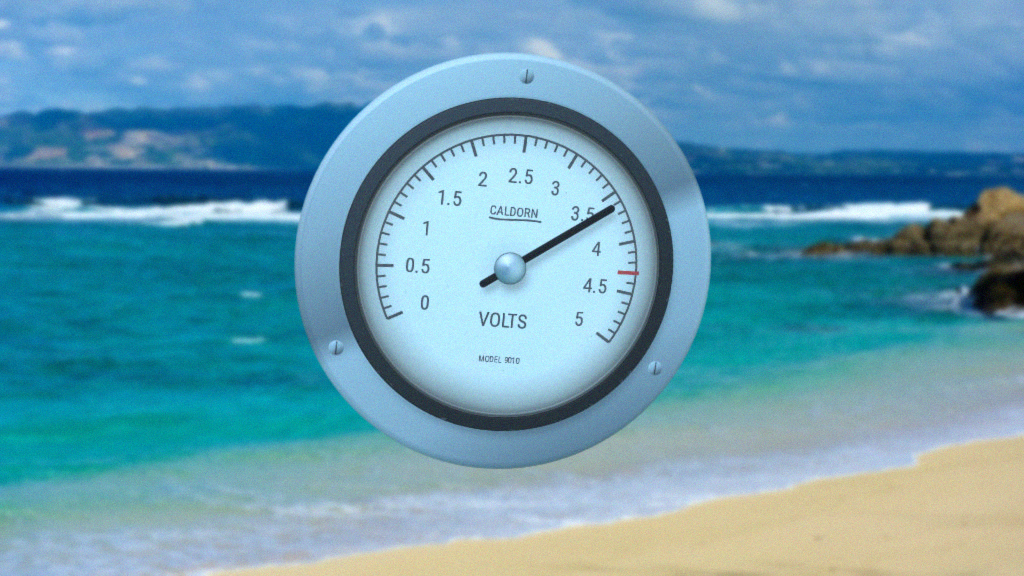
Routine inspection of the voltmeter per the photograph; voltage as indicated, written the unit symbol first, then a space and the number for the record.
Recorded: V 3.6
